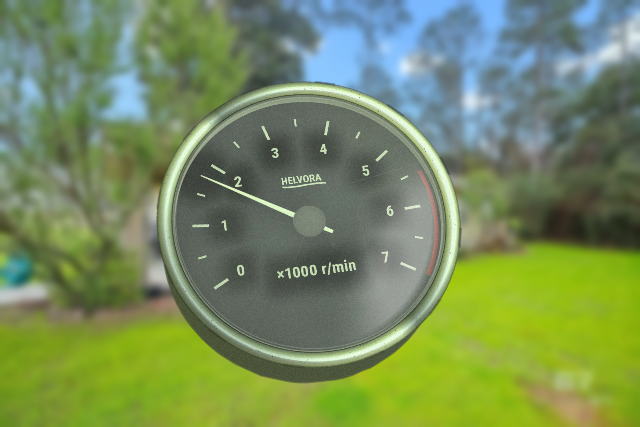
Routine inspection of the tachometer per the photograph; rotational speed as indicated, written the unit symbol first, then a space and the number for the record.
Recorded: rpm 1750
